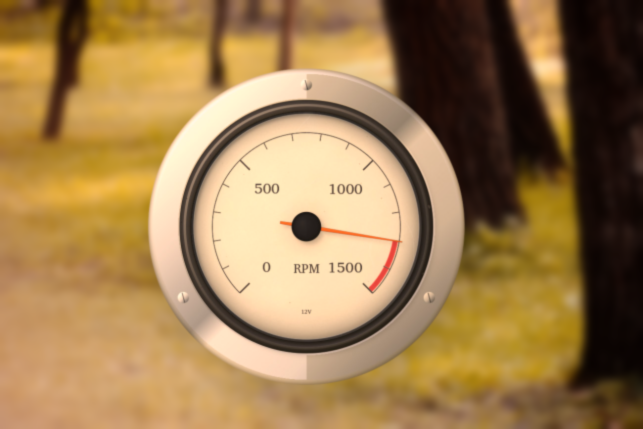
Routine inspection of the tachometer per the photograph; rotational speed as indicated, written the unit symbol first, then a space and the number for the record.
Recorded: rpm 1300
